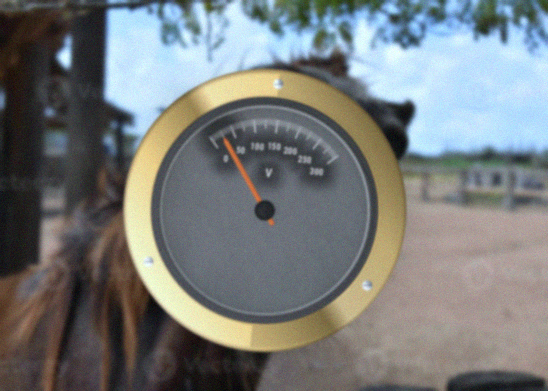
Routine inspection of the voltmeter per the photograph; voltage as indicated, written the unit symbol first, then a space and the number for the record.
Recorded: V 25
